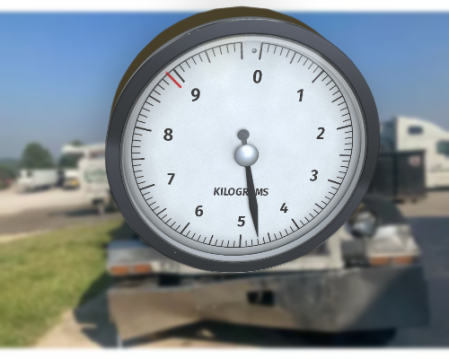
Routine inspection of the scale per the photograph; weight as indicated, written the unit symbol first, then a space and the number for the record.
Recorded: kg 4.7
